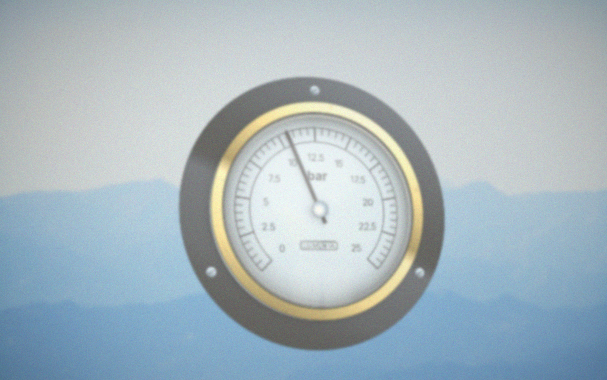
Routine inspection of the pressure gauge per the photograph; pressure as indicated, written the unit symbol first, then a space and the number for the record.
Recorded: bar 10.5
